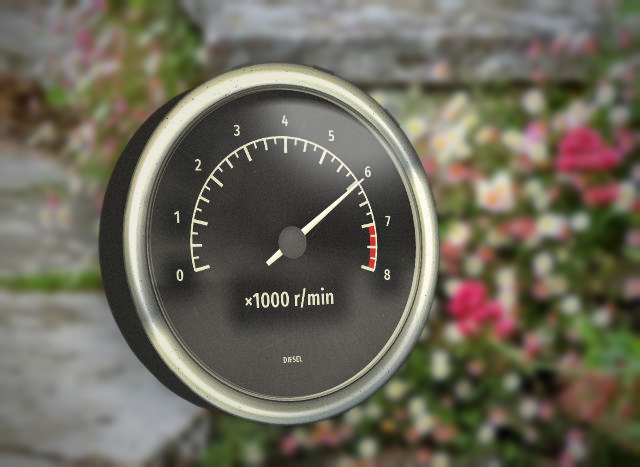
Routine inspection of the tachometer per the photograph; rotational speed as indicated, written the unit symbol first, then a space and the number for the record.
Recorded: rpm 6000
